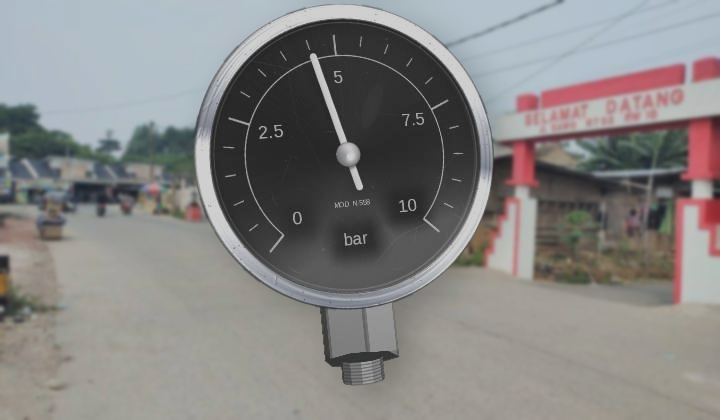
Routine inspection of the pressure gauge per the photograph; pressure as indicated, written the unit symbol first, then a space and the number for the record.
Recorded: bar 4.5
